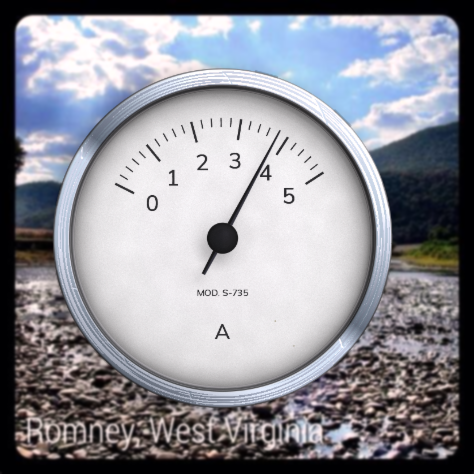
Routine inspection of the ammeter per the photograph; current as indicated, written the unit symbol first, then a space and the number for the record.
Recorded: A 3.8
